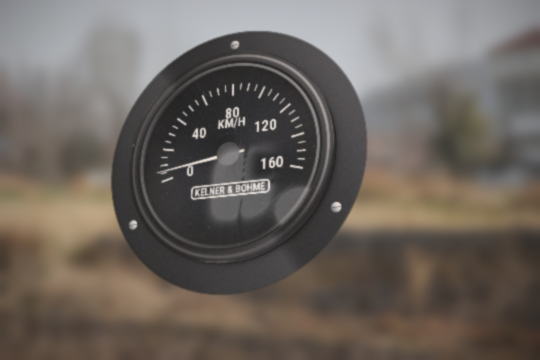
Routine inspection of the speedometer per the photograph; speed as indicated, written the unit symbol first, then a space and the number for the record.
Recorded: km/h 5
